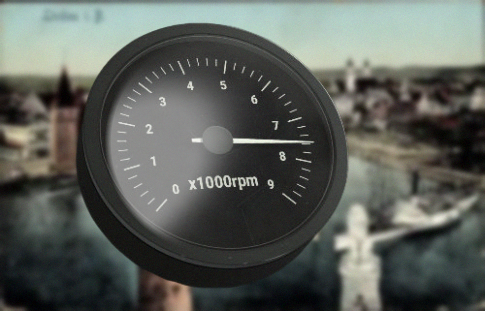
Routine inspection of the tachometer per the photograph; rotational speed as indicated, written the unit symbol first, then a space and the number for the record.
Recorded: rpm 7600
